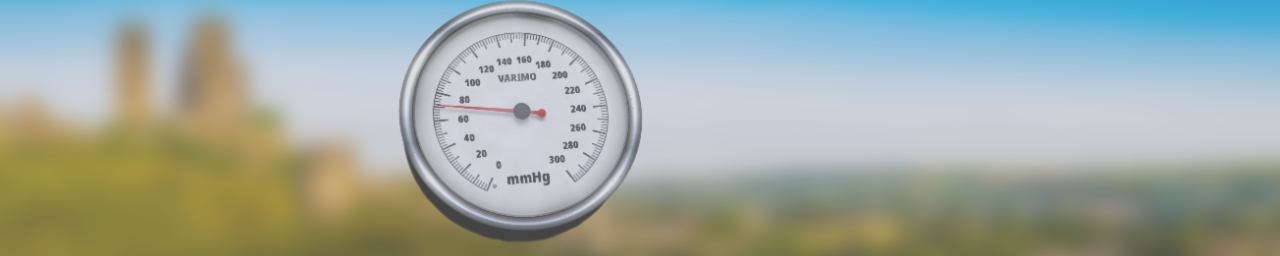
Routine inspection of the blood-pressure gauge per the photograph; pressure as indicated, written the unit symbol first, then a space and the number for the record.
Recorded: mmHg 70
